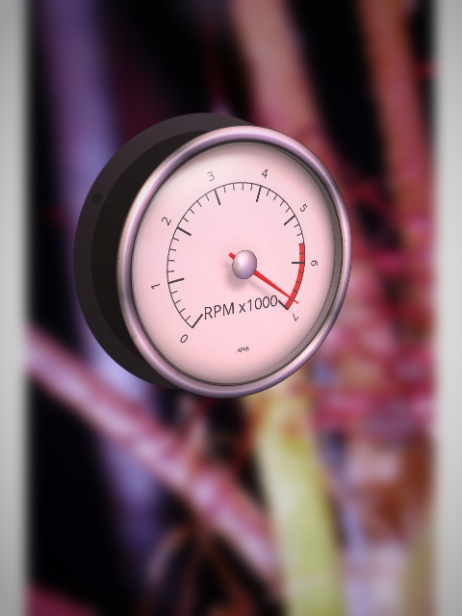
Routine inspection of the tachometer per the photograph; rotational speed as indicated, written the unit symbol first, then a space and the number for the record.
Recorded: rpm 6800
